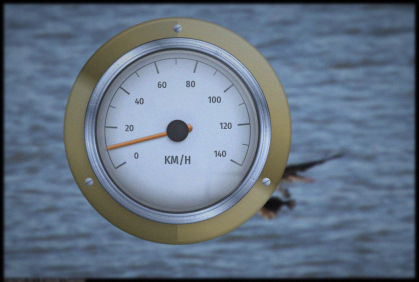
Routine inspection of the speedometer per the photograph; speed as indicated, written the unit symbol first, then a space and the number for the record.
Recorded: km/h 10
